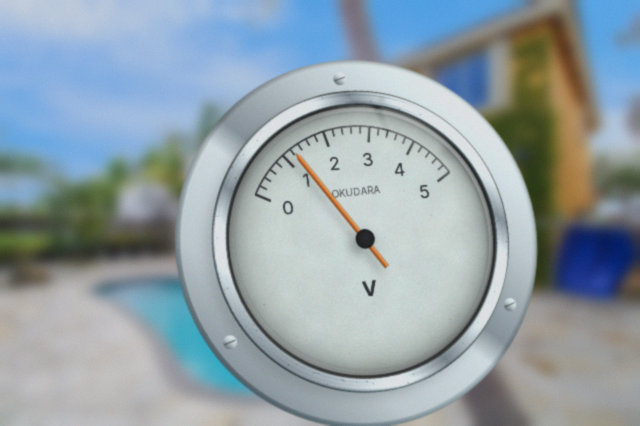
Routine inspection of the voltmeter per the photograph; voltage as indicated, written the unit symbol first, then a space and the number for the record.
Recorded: V 1.2
